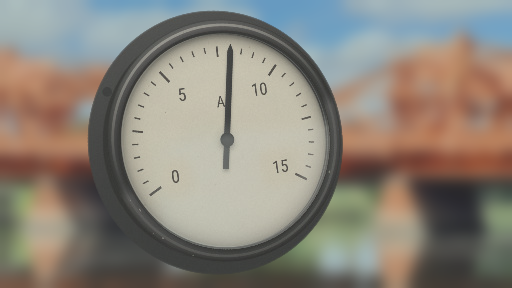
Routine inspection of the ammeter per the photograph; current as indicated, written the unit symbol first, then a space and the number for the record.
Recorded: A 8
